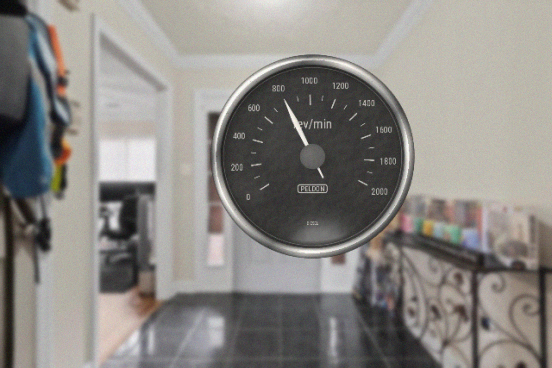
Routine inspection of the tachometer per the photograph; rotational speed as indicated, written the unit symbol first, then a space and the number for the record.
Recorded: rpm 800
